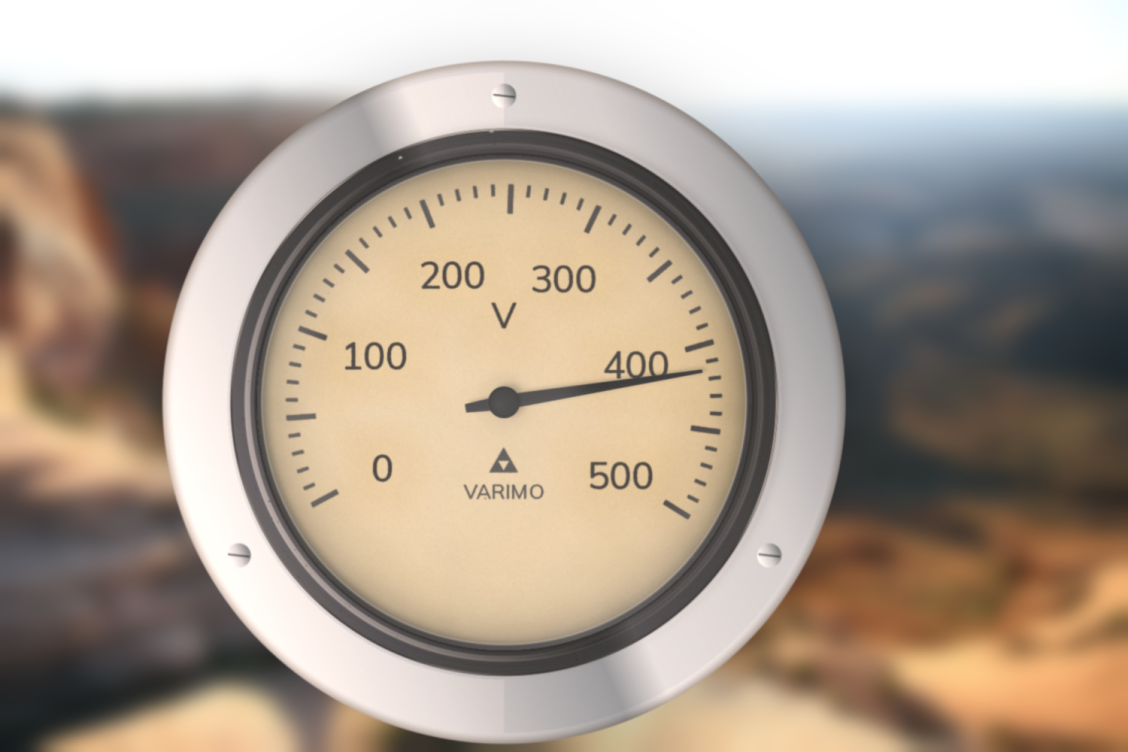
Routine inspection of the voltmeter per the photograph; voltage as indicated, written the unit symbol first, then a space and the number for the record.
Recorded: V 415
